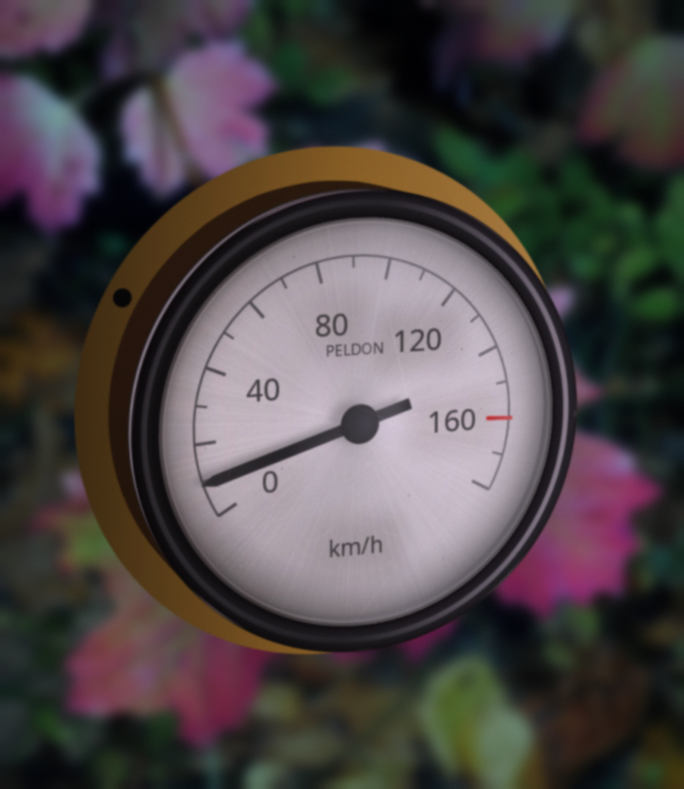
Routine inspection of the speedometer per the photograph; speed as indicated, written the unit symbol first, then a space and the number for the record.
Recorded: km/h 10
